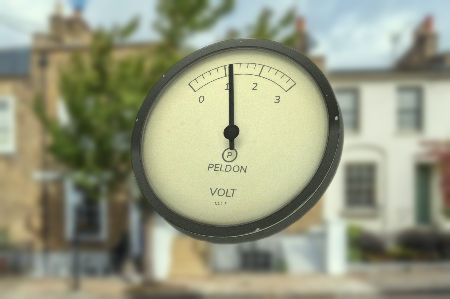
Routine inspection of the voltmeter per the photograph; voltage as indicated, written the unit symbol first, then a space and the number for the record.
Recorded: V 1.2
